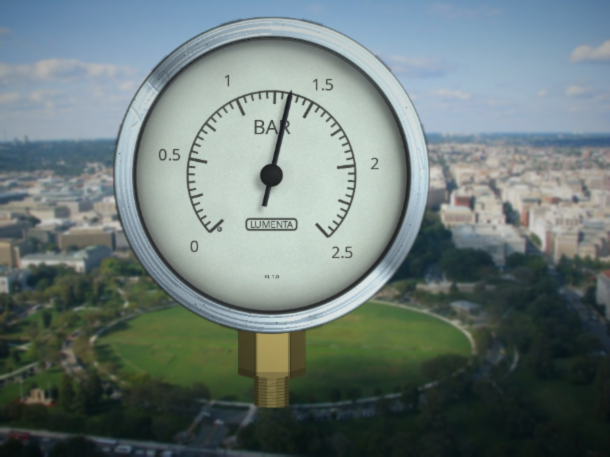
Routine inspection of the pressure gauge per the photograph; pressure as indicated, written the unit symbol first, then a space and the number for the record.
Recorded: bar 1.35
